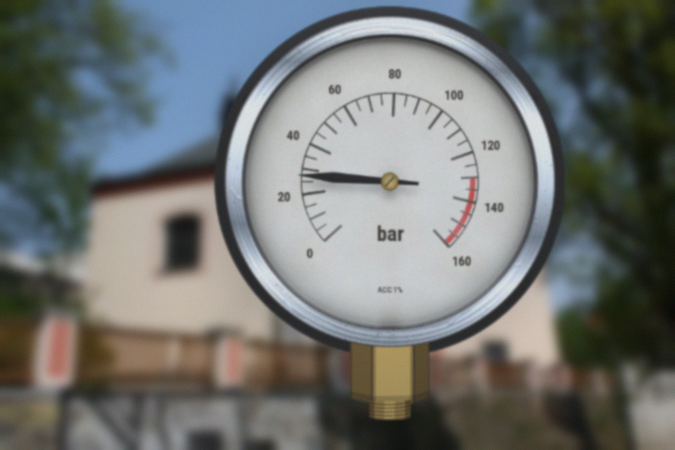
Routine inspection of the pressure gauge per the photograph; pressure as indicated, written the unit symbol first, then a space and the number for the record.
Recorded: bar 27.5
